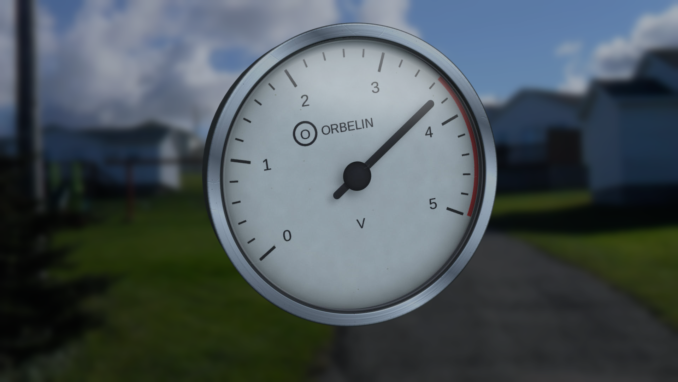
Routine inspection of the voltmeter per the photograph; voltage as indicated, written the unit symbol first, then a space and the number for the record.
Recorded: V 3.7
